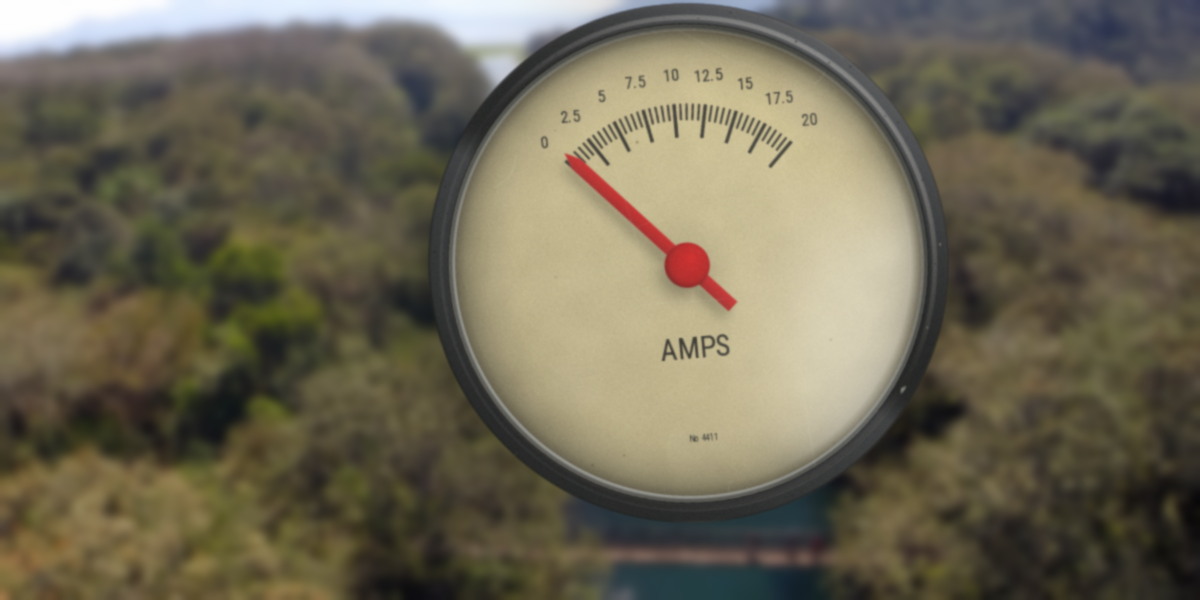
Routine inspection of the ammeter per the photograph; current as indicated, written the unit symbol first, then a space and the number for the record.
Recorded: A 0.5
